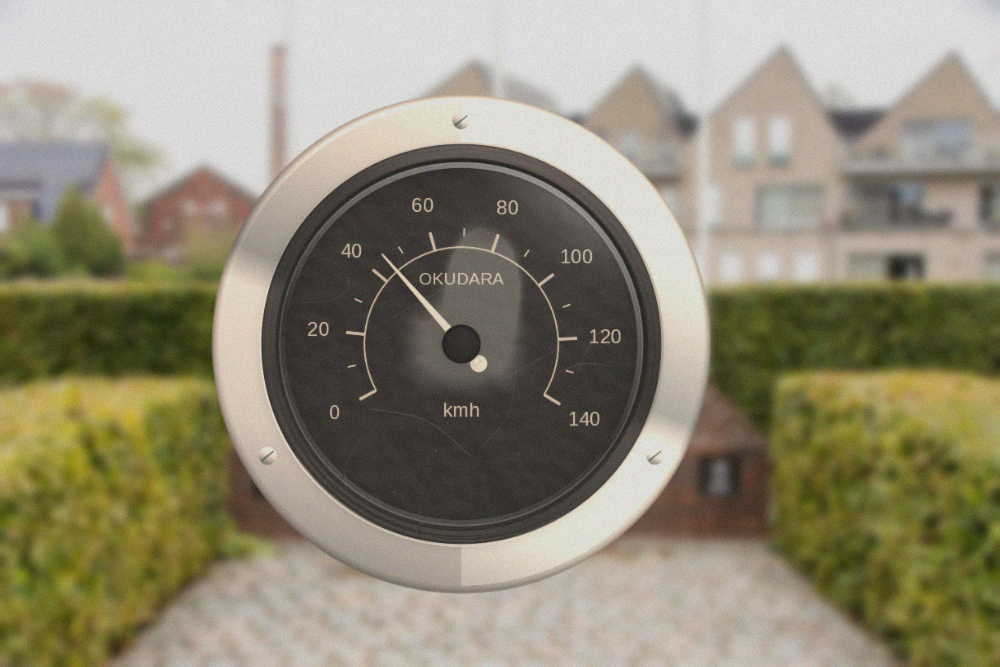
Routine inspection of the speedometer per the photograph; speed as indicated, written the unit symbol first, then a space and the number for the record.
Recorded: km/h 45
